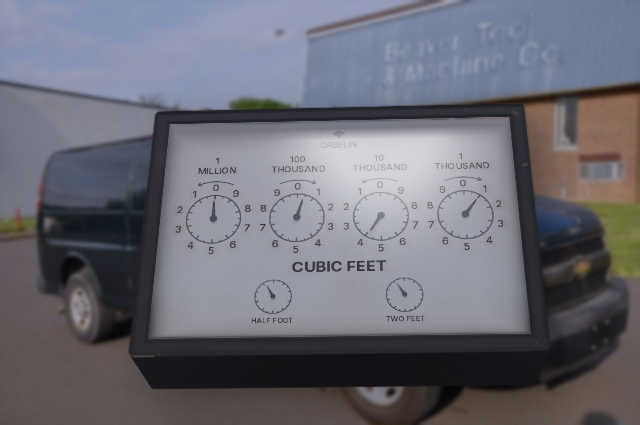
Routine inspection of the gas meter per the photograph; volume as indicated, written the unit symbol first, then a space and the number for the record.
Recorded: ft³ 4100
